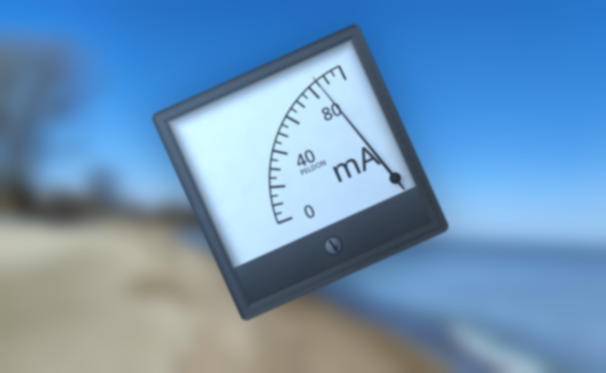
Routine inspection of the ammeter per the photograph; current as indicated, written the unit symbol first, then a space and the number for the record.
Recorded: mA 85
